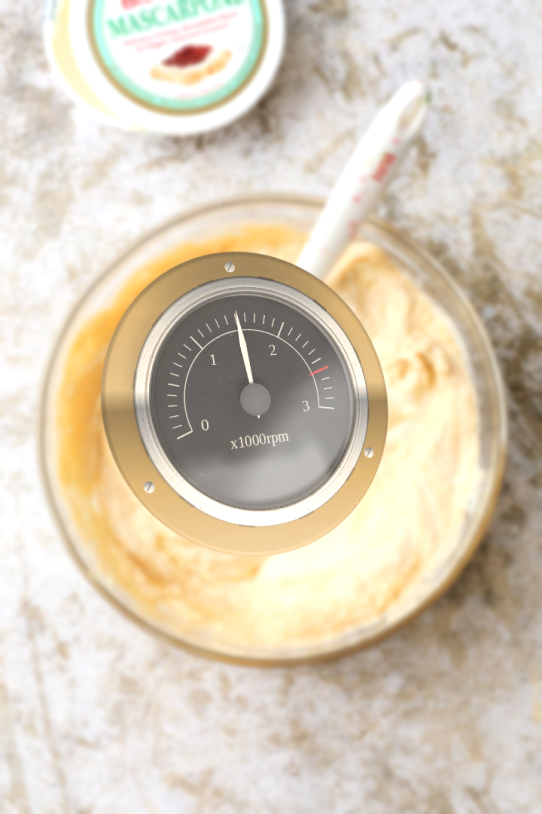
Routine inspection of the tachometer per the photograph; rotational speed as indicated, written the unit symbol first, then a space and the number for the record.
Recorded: rpm 1500
